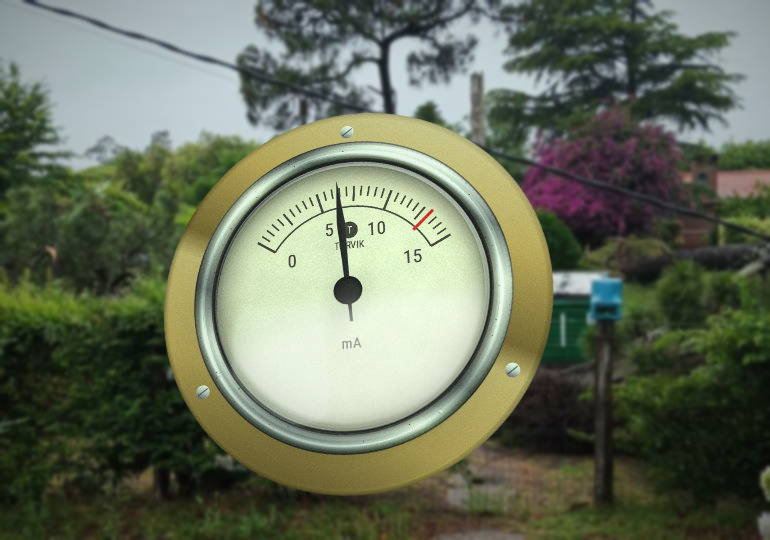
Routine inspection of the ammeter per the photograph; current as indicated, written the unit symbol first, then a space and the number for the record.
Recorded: mA 6.5
